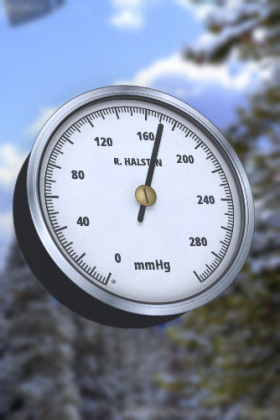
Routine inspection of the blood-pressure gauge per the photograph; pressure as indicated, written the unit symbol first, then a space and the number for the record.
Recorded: mmHg 170
